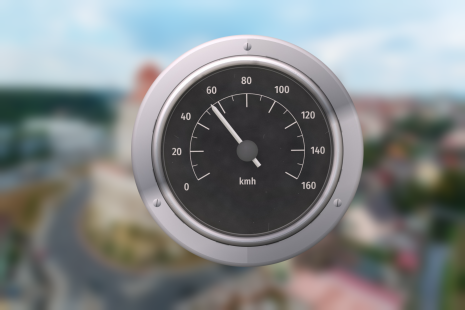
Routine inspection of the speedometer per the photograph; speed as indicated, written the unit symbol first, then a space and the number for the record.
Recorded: km/h 55
